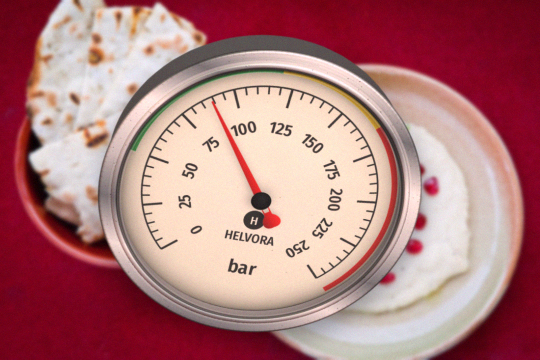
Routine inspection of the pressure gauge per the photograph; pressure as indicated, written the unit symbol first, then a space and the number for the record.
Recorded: bar 90
